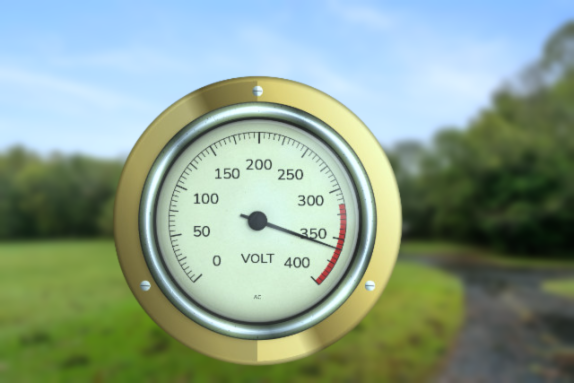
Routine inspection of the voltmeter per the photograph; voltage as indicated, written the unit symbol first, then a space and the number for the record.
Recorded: V 360
